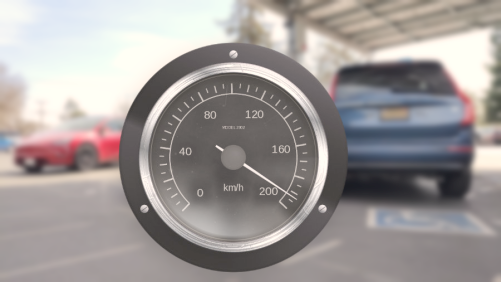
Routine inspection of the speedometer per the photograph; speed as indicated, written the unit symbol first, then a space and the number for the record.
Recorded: km/h 192.5
